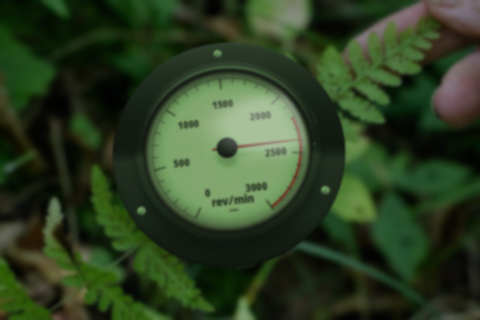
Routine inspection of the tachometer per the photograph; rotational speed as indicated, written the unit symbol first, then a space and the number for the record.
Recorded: rpm 2400
